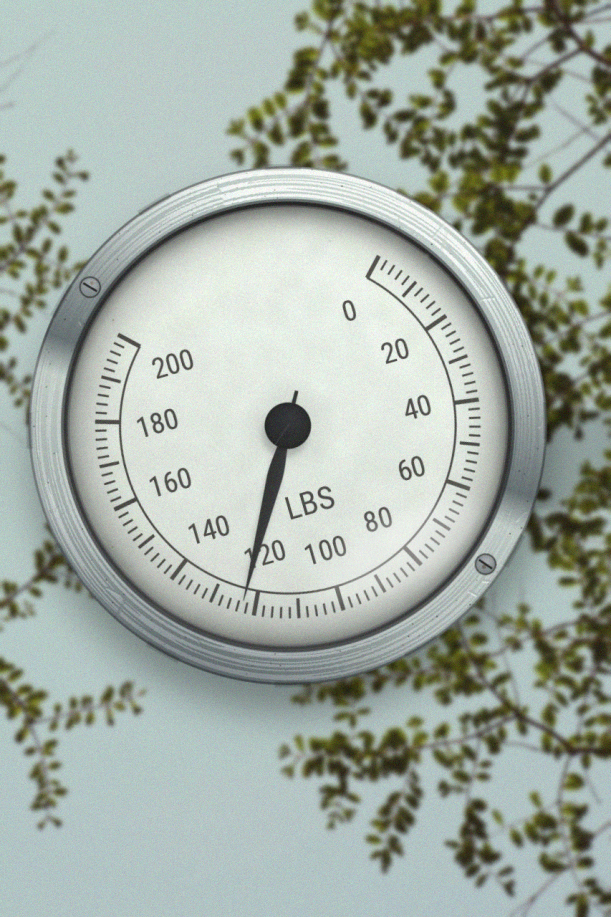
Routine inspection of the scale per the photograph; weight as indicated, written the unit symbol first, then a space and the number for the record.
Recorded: lb 123
